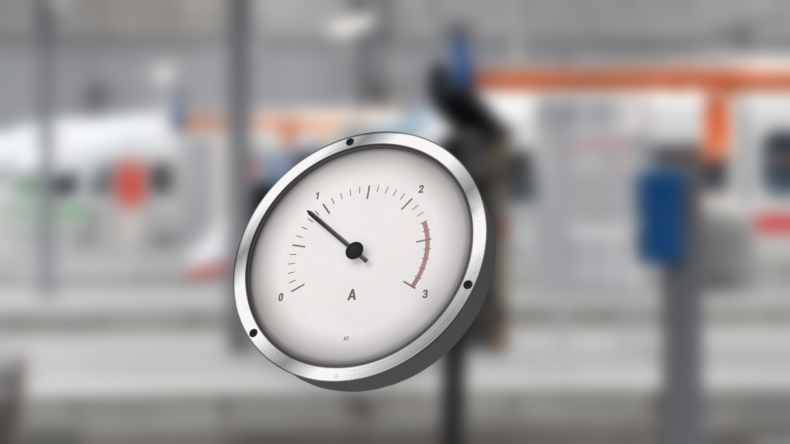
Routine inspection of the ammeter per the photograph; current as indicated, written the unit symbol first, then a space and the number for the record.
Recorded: A 0.85
